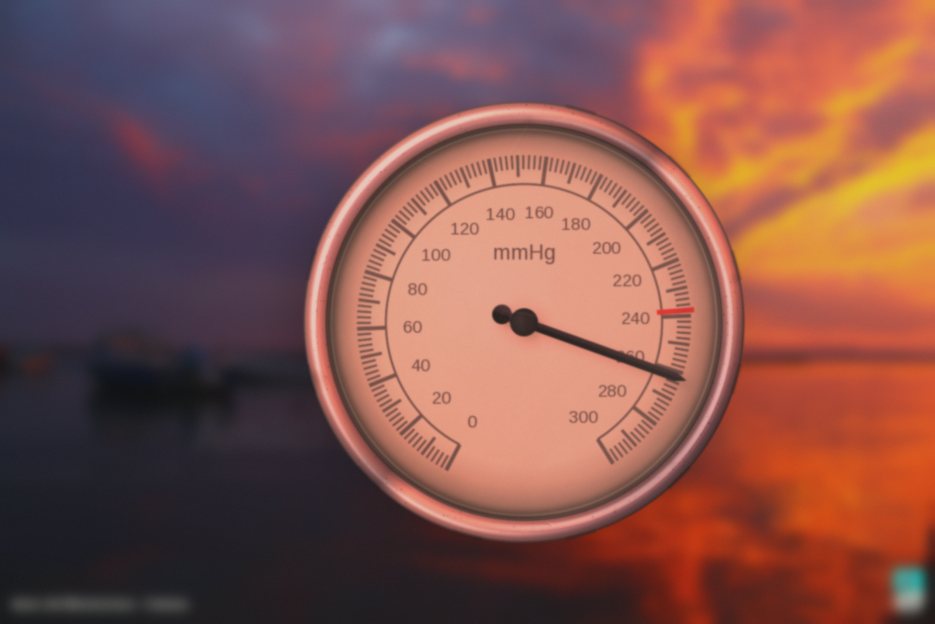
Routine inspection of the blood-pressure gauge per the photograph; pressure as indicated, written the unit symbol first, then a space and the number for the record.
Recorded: mmHg 262
